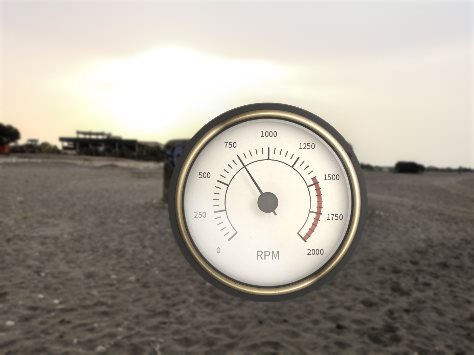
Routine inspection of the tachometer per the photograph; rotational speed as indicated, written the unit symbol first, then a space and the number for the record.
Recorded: rpm 750
